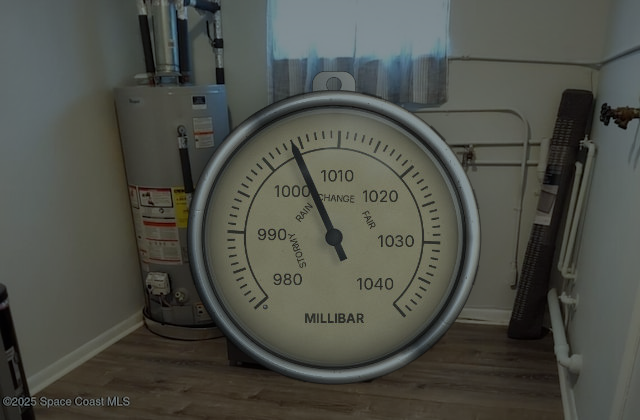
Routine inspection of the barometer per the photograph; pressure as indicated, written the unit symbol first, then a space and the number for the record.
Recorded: mbar 1004
